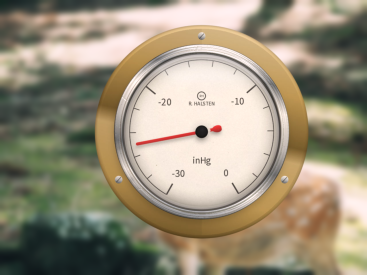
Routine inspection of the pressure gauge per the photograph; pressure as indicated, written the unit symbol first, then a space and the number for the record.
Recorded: inHg -25
